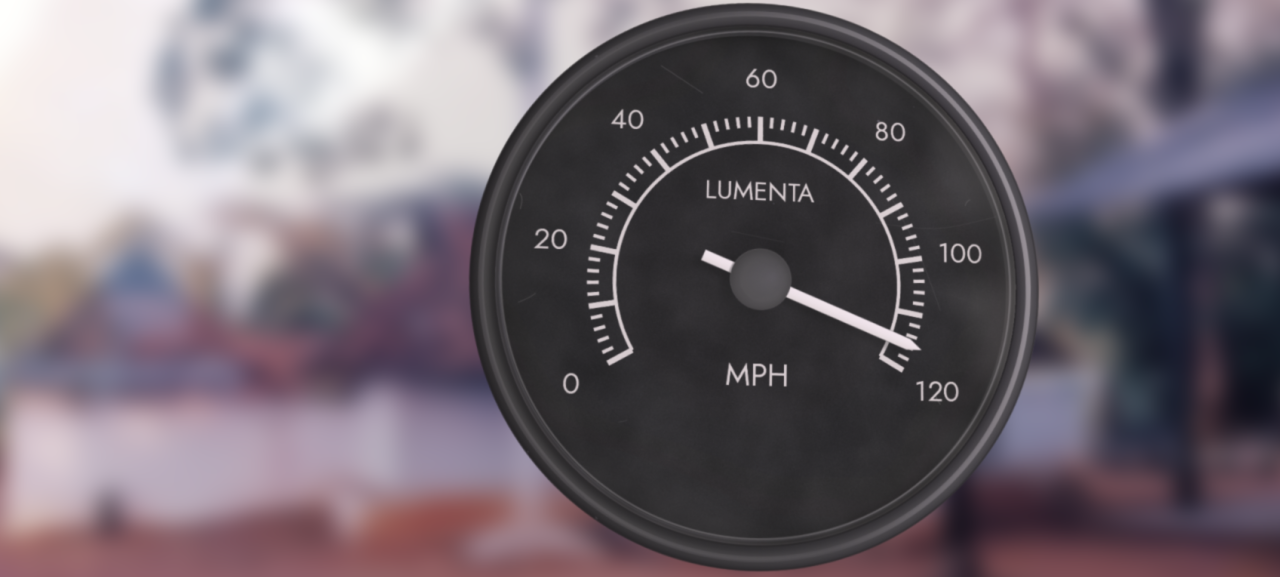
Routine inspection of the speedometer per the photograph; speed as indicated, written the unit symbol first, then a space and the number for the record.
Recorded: mph 116
